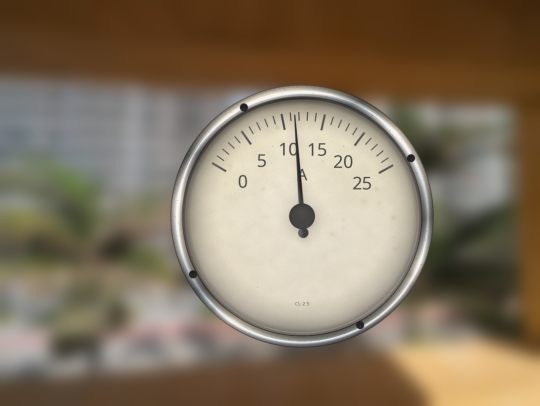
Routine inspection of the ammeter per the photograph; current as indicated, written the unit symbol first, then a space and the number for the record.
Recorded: A 11.5
